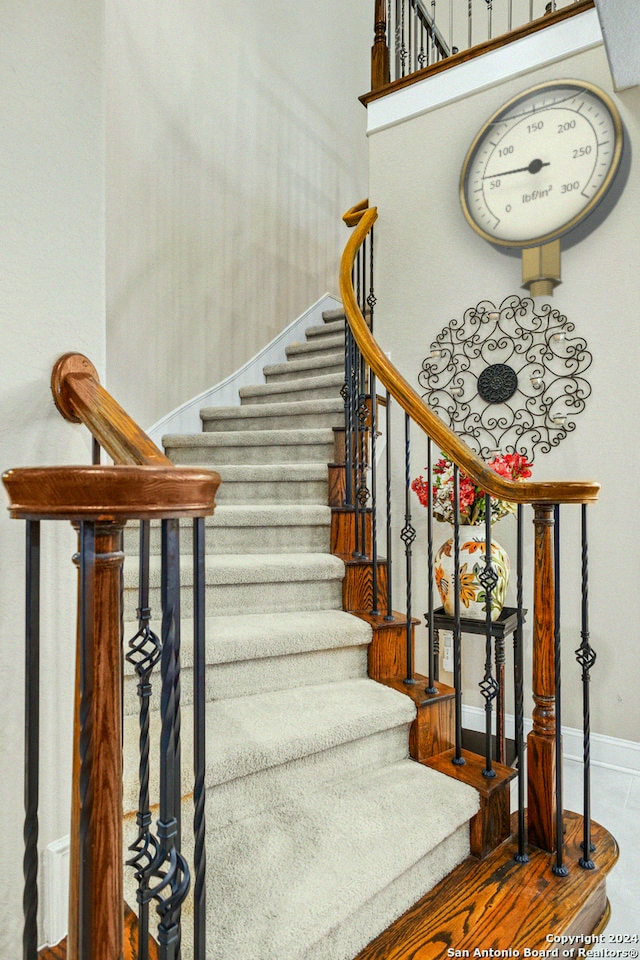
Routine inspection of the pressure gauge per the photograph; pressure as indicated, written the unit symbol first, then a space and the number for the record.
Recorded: psi 60
